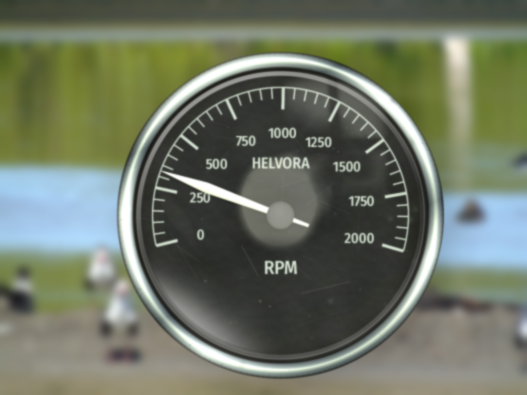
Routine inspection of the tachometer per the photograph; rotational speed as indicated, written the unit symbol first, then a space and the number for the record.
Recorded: rpm 325
